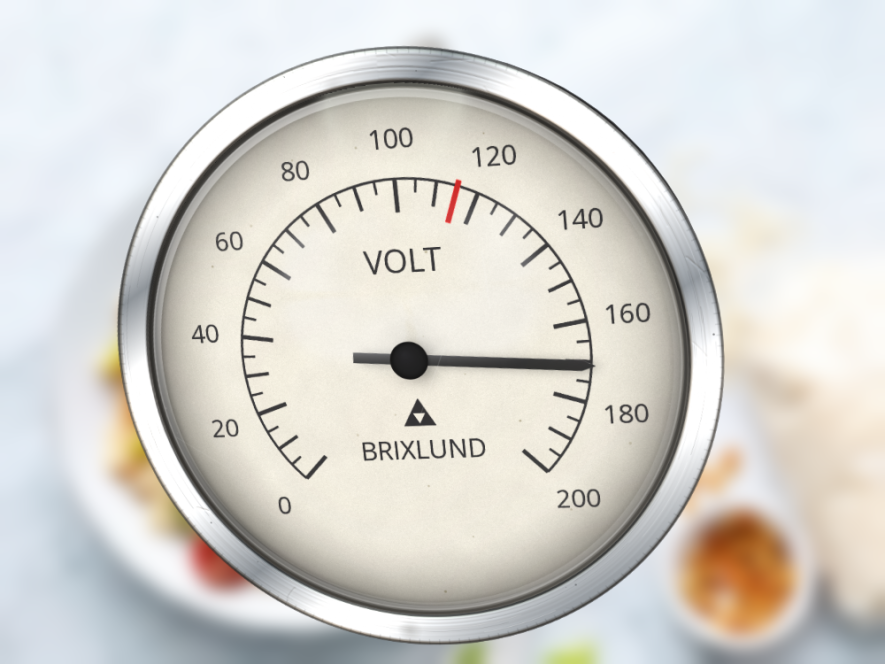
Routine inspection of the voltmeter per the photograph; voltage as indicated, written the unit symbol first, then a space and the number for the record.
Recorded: V 170
